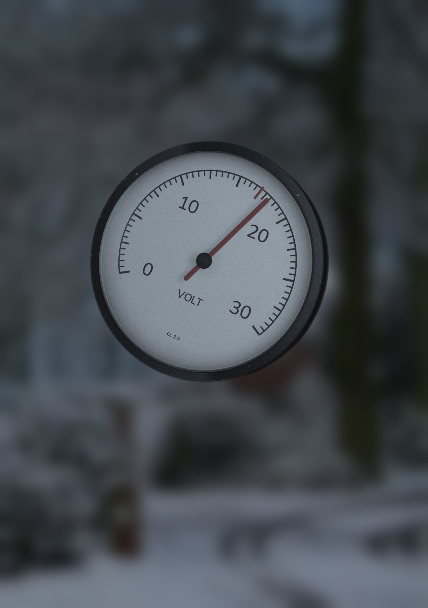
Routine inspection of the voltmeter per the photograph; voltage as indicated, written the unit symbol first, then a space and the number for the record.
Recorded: V 18
